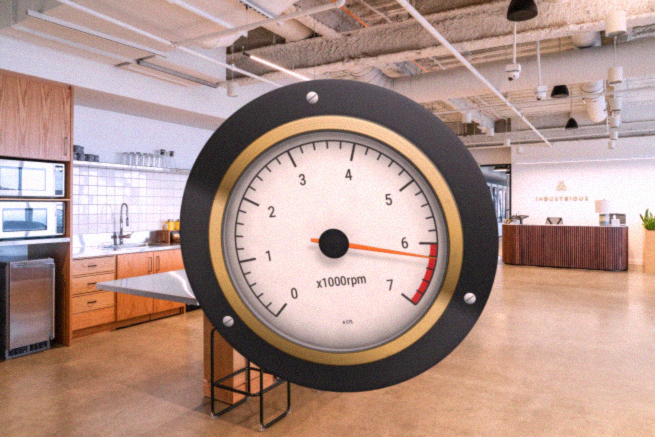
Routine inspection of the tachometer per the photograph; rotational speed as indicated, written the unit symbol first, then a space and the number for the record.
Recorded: rpm 6200
